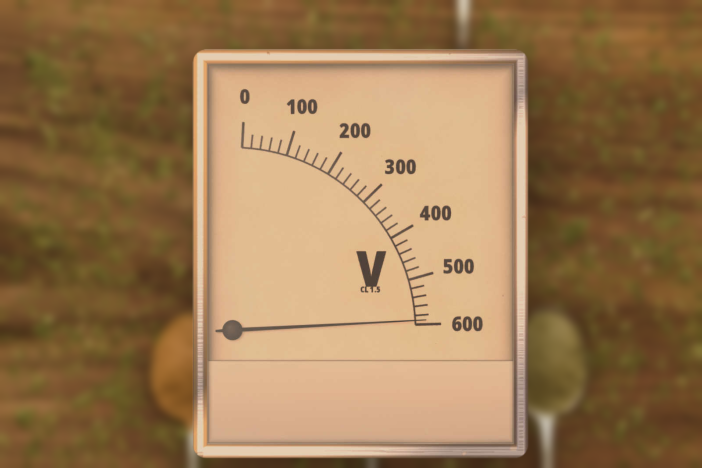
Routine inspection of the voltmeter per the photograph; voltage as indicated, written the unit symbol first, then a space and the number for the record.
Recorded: V 590
